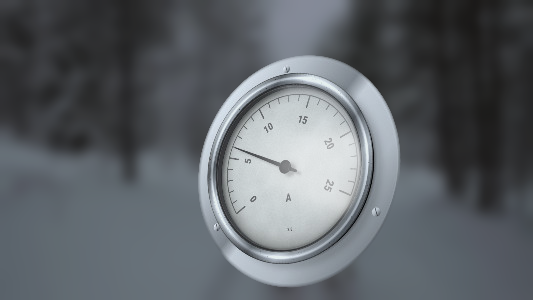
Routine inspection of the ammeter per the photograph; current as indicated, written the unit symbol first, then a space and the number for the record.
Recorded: A 6
